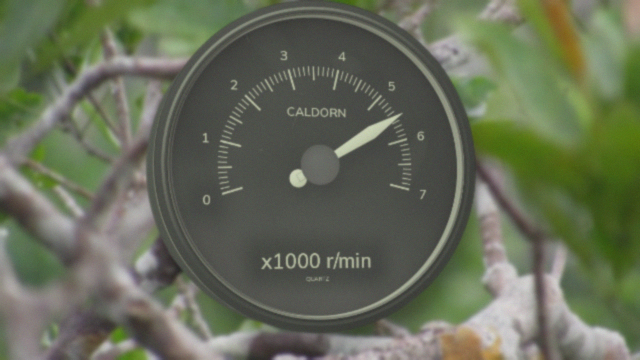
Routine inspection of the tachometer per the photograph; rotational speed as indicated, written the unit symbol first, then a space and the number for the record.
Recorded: rpm 5500
